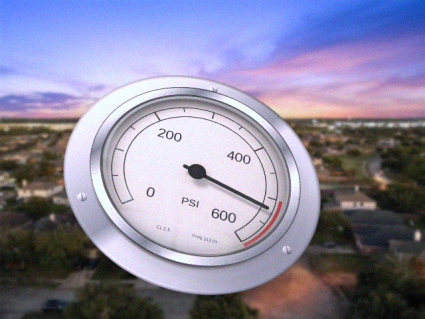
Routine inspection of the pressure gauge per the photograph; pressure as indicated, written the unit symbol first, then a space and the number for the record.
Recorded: psi 525
